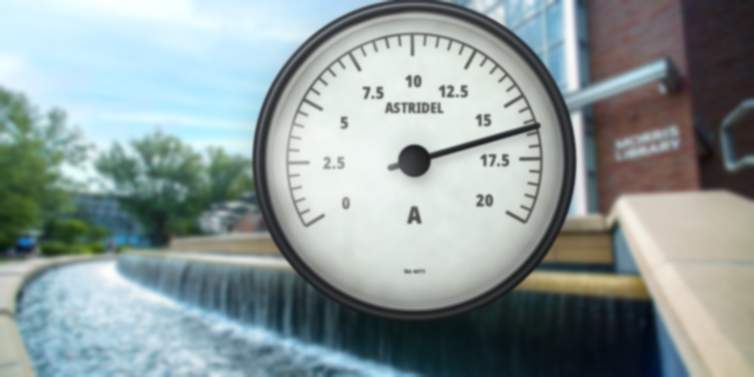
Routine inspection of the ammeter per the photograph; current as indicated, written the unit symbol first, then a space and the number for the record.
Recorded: A 16.25
